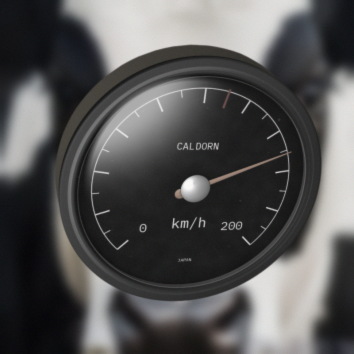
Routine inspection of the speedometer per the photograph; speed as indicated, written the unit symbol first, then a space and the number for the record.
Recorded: km/h 150
